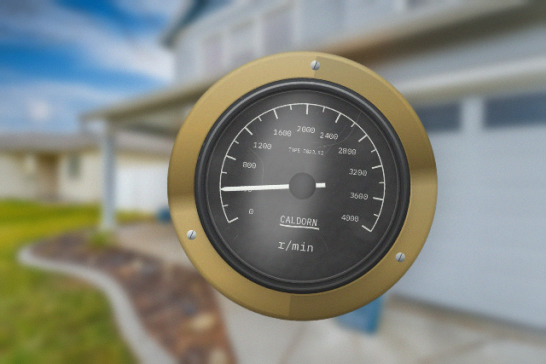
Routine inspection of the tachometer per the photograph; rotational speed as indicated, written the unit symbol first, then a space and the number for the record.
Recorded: rpm 400
